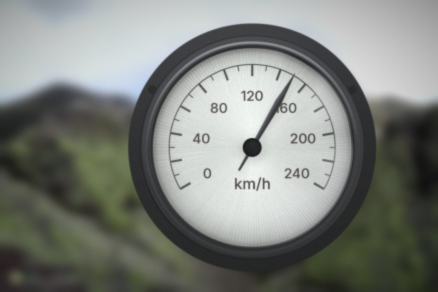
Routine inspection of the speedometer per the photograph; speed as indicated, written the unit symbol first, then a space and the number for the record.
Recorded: km/h 150
